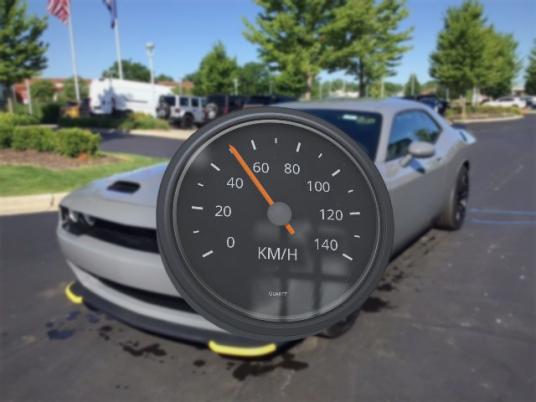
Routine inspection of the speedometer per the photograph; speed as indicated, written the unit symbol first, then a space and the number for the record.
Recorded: km/h 50
